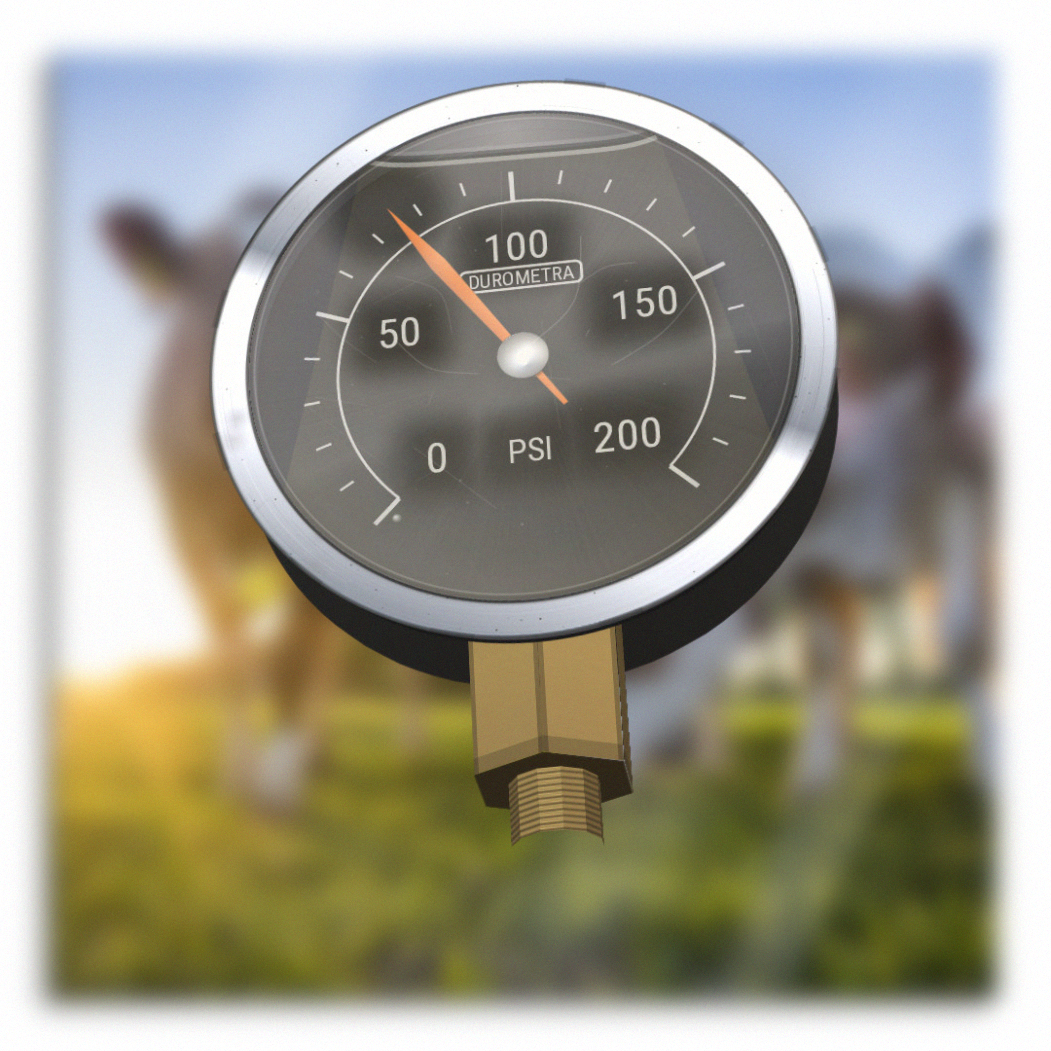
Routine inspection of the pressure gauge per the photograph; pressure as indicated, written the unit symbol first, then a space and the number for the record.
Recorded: psi 75
